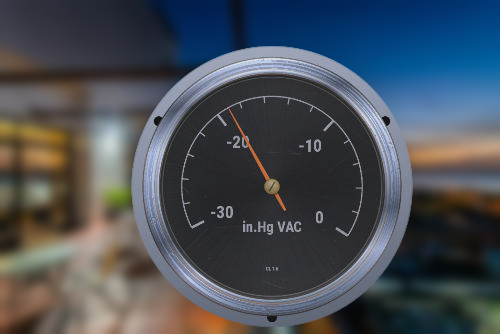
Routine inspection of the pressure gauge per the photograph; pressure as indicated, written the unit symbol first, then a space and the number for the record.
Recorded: inHg -19
